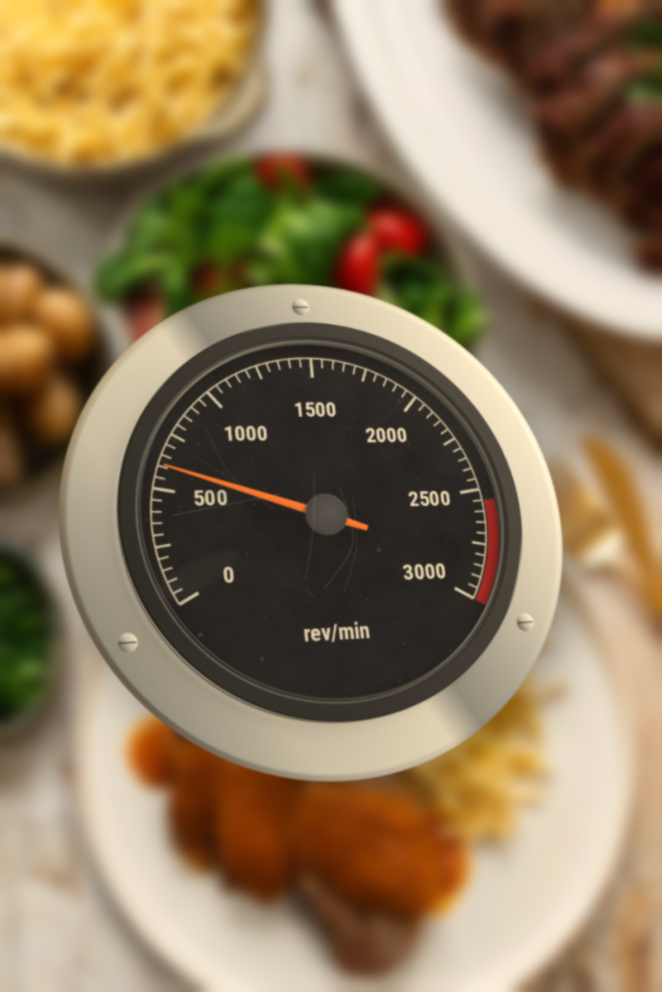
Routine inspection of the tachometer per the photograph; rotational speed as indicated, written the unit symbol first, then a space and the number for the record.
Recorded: rpm 600
